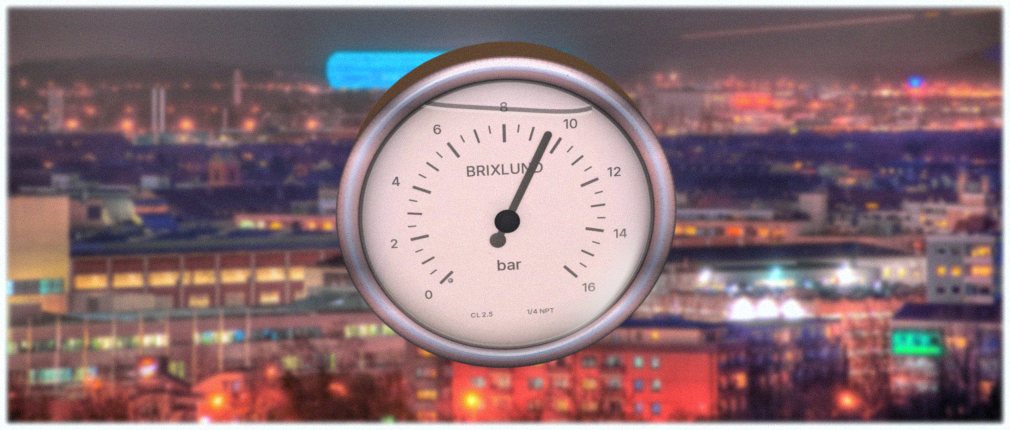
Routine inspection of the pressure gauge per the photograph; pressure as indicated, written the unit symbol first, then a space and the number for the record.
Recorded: bar 9.5
